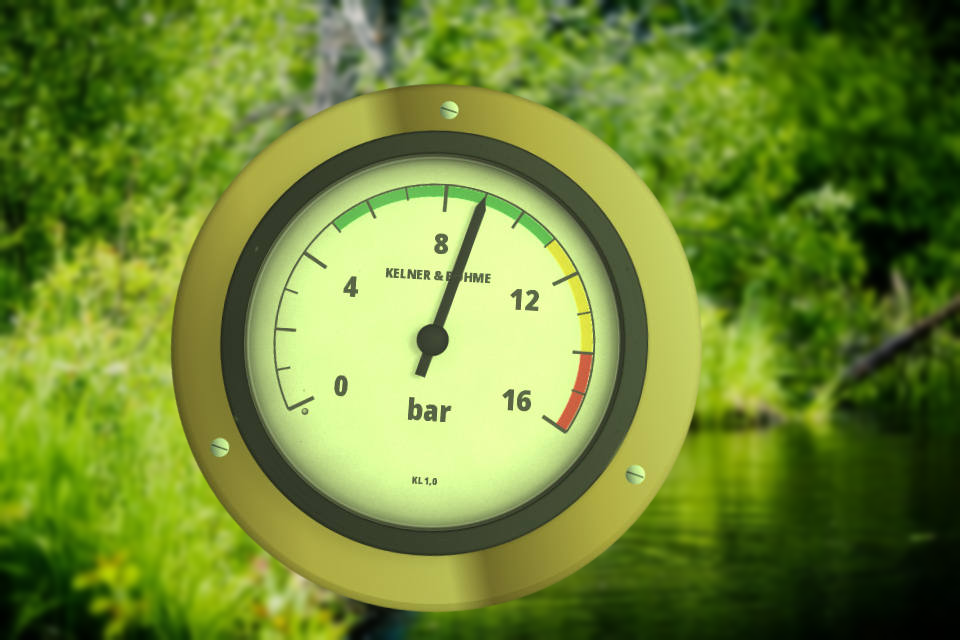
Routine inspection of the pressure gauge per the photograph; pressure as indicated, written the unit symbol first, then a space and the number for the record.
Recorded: bar 9
